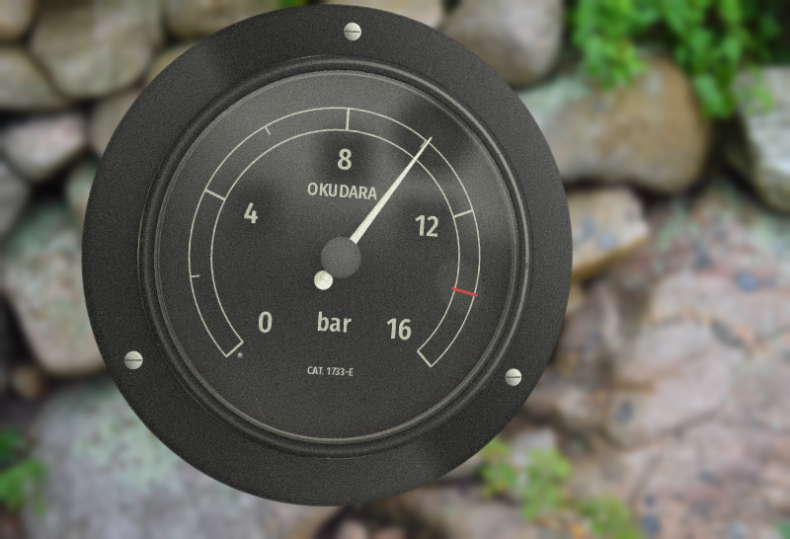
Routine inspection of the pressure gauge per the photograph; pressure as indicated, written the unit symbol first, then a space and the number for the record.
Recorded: bar 10
